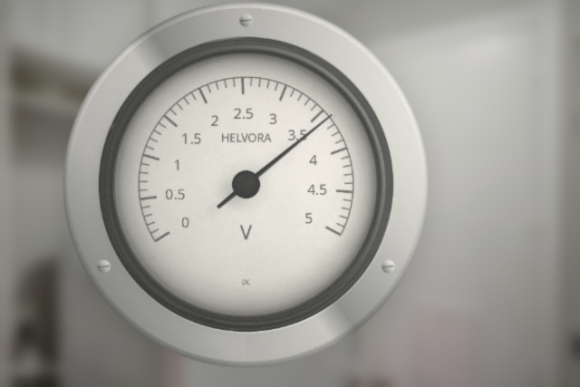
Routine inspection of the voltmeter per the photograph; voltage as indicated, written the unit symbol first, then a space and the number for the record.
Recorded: V 3.6
